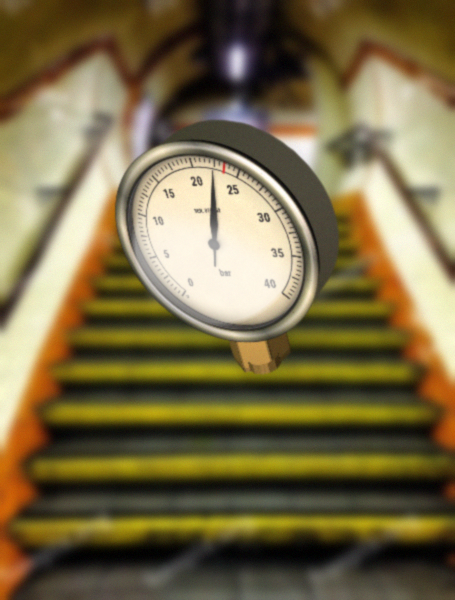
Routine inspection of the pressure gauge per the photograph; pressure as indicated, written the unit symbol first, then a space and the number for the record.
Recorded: bar 22.5
